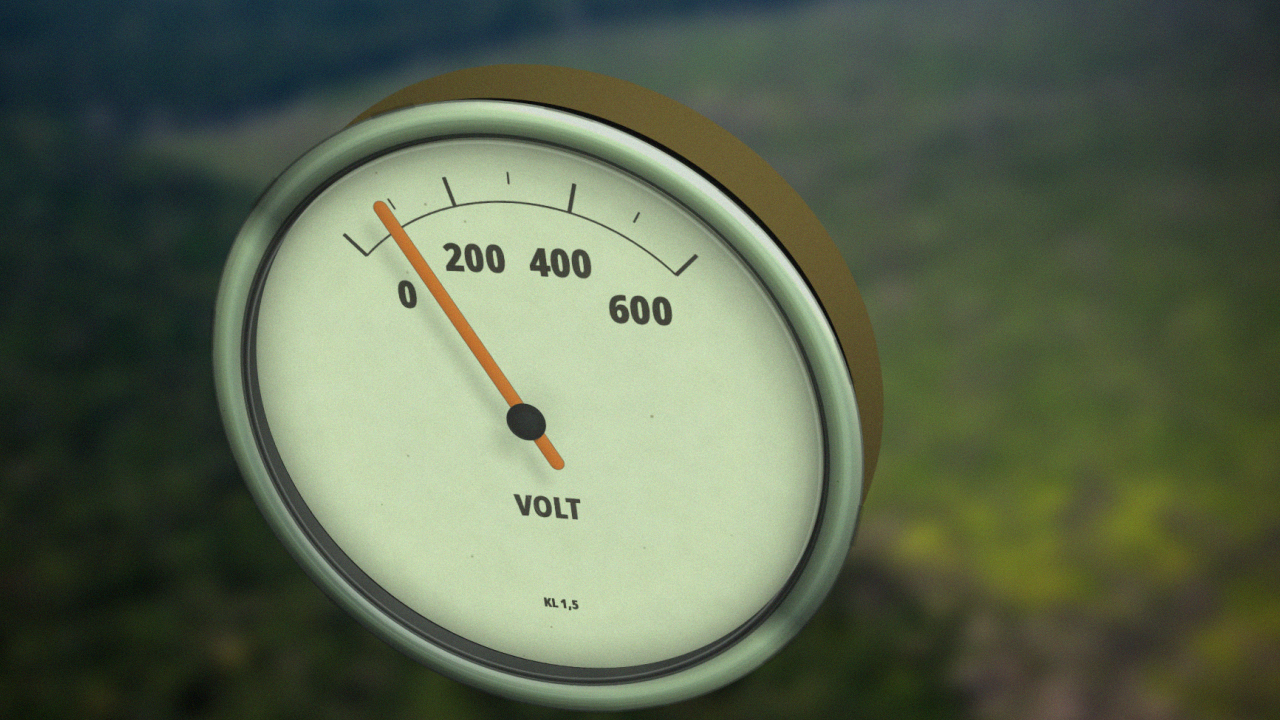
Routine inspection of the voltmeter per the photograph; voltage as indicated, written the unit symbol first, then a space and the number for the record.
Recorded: V 100
